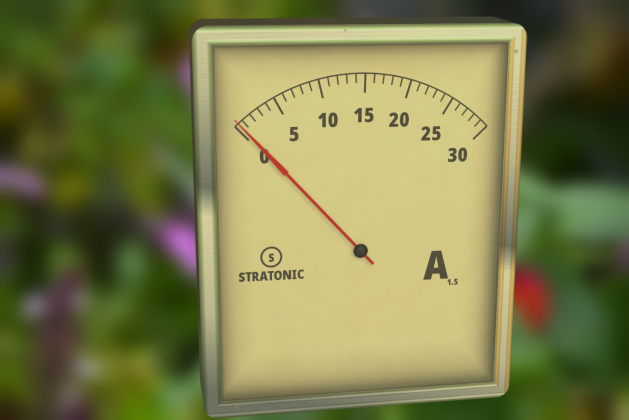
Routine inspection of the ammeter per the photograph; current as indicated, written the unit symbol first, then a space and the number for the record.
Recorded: A 0.5
